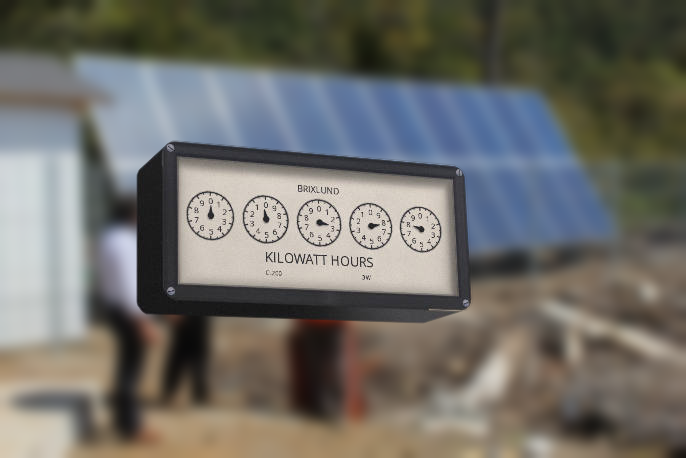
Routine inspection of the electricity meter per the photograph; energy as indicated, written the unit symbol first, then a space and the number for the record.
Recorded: kWh 278
